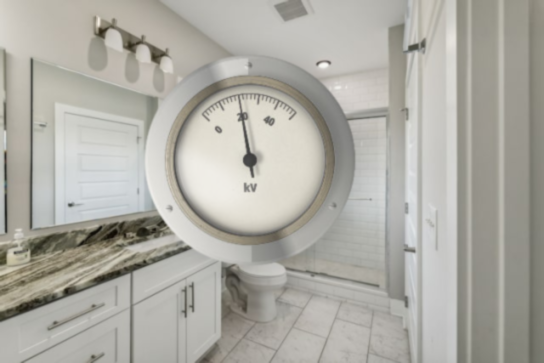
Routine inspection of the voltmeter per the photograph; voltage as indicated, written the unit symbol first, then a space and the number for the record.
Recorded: kV 20
